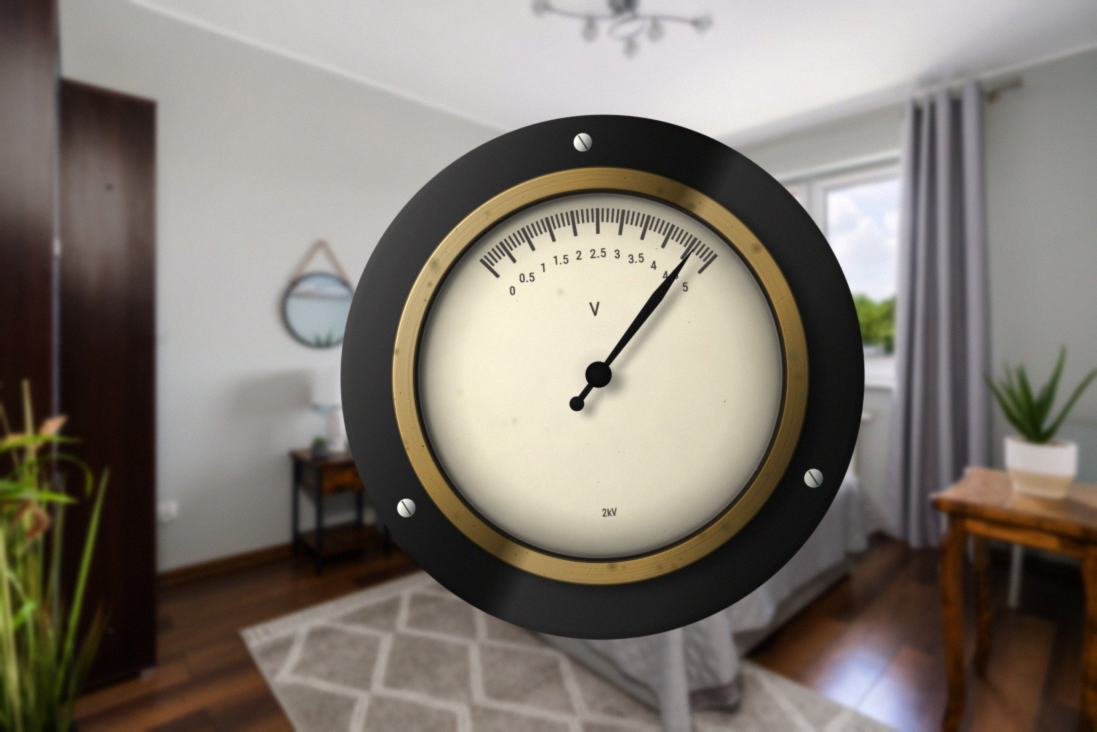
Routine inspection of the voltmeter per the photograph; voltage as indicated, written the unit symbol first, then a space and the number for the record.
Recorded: V 4.6
